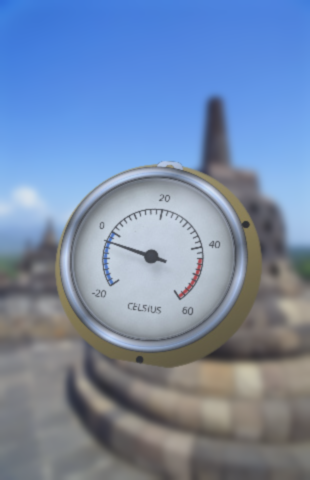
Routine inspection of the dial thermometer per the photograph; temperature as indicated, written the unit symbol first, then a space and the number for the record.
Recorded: °C -4
